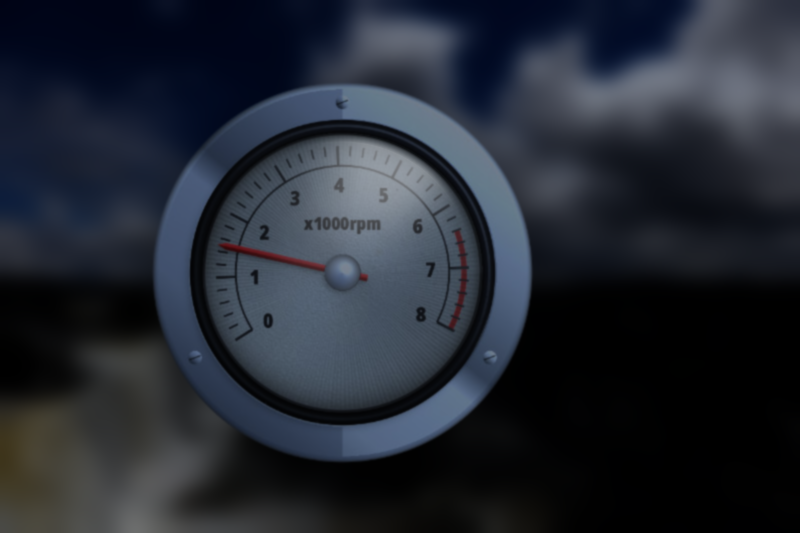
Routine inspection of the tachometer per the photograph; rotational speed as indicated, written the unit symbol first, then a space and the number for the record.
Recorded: rpm 1500
